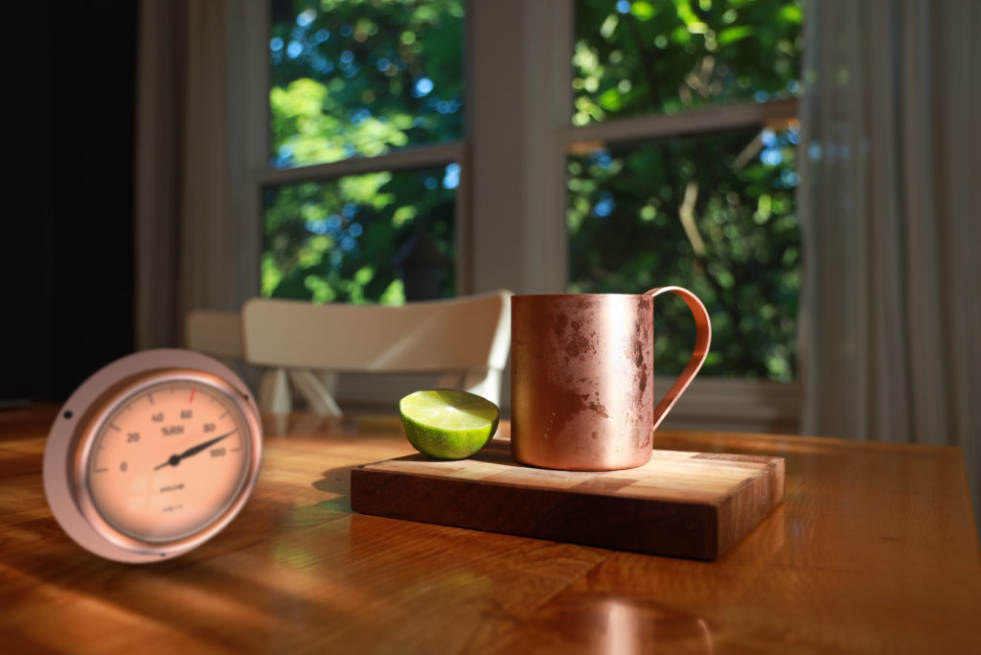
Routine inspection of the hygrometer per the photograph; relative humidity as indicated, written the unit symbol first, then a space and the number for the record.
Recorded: % 90
